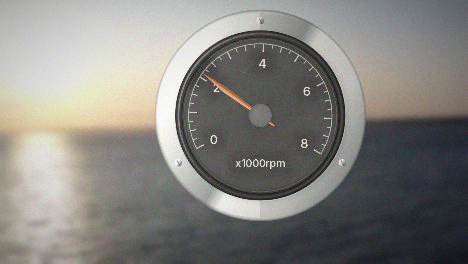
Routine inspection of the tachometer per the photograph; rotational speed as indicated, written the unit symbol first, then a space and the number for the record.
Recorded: rpm 2125
